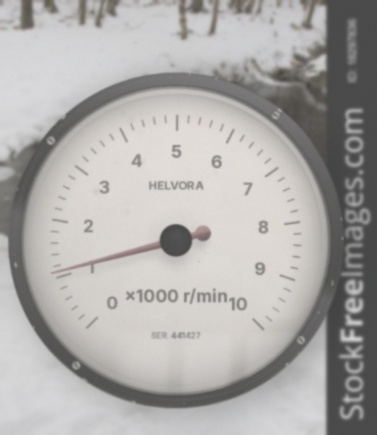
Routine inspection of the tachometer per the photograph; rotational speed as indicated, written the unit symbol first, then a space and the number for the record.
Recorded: rpm 1100
